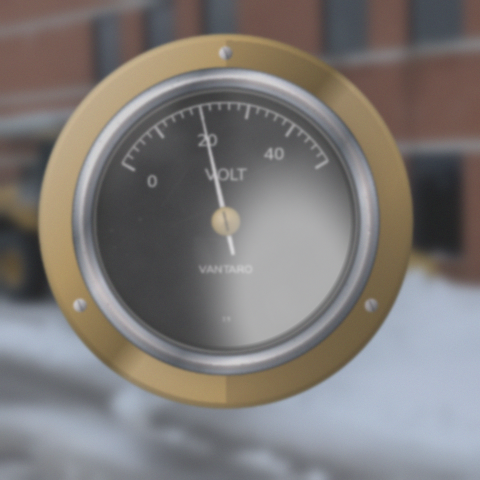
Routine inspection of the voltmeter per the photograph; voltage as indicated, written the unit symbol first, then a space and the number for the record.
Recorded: V 20
